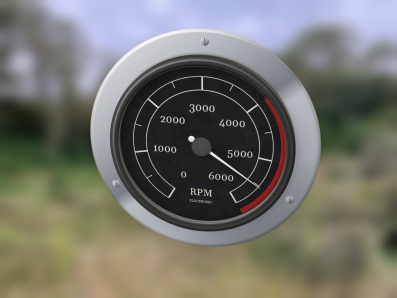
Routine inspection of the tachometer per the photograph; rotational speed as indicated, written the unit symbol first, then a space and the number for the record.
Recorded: rpm 5500
